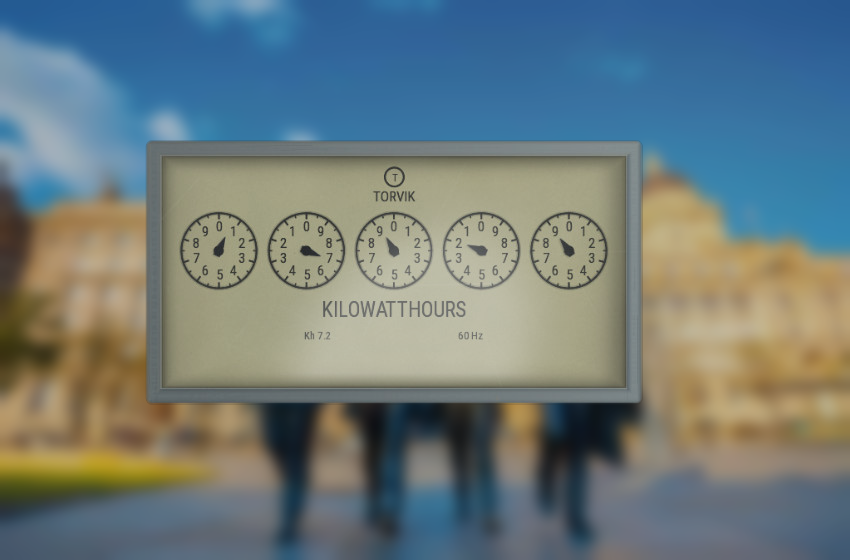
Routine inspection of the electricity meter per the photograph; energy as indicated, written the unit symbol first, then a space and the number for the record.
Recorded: kWh 6919
